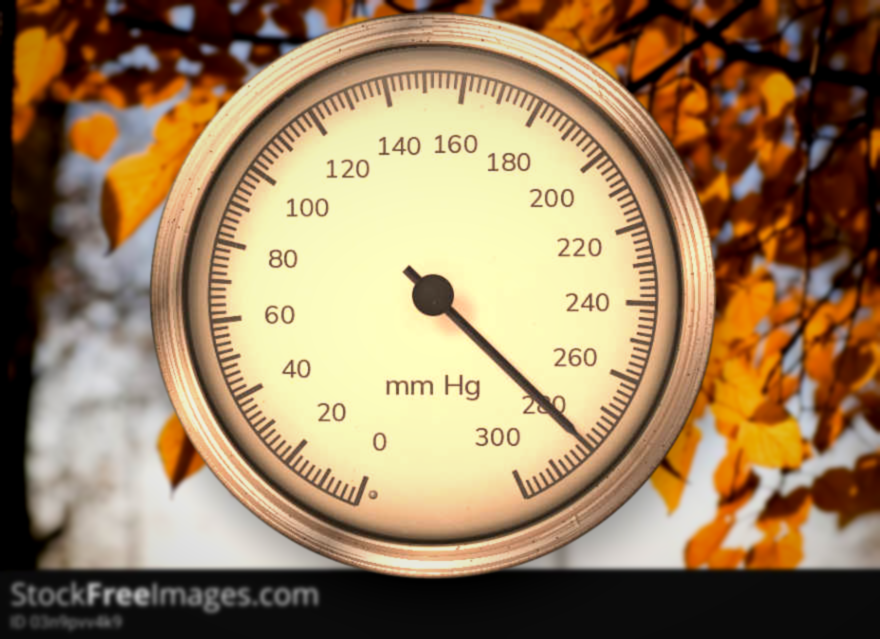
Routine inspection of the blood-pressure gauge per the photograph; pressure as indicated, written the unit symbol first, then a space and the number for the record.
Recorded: mmHg 280
